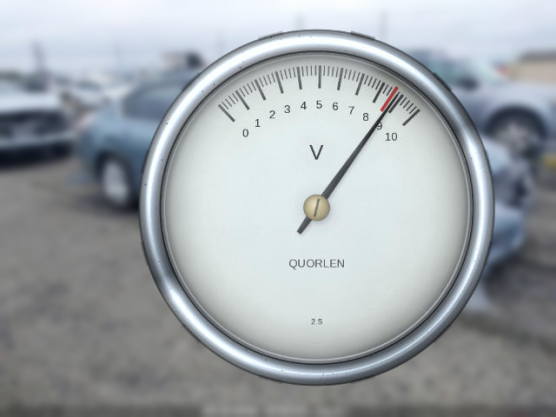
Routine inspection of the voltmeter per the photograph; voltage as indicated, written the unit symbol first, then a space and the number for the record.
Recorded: V 8.8
